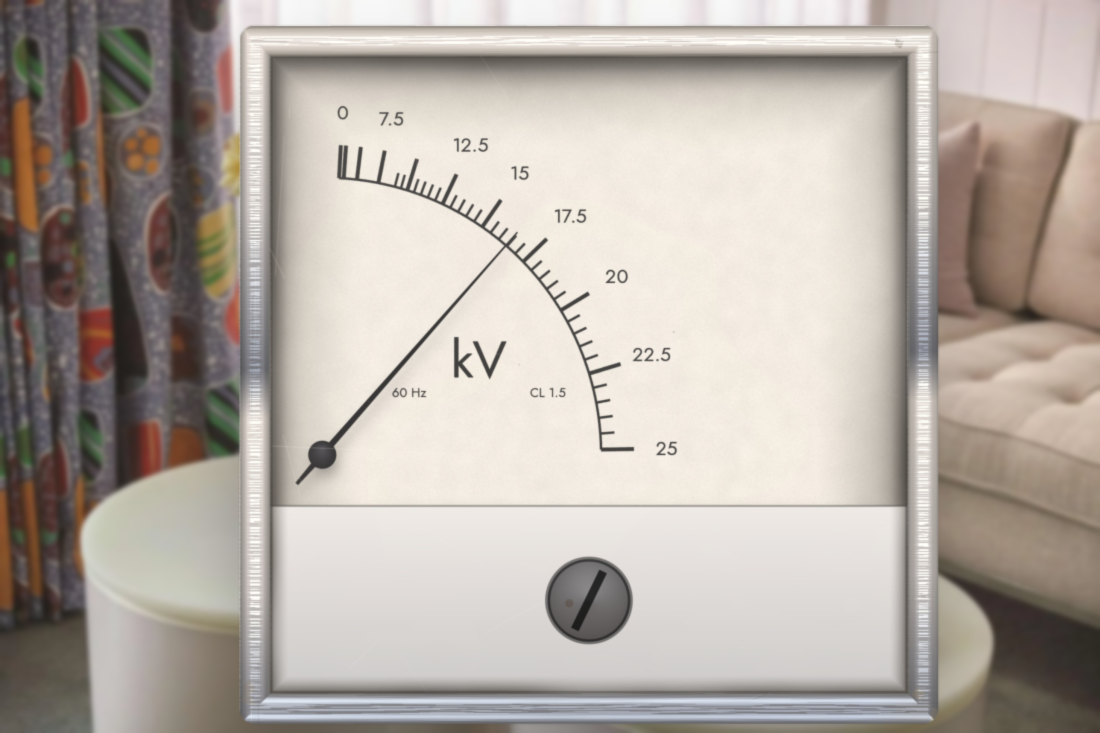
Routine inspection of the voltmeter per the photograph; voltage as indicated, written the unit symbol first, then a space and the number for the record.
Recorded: kV 16.5
